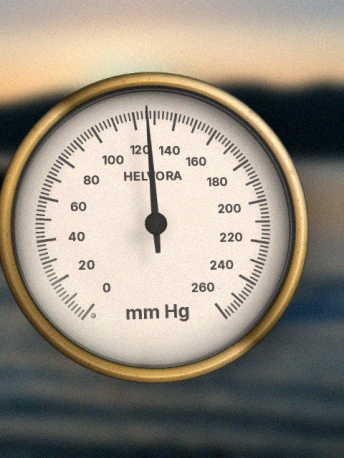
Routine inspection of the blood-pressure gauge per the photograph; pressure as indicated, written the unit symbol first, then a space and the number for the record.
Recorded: mmHg 126
